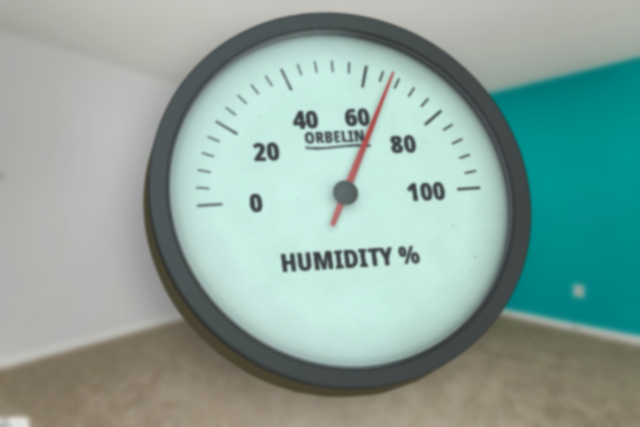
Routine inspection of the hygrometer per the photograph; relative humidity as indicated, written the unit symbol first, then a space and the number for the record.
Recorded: % 66
